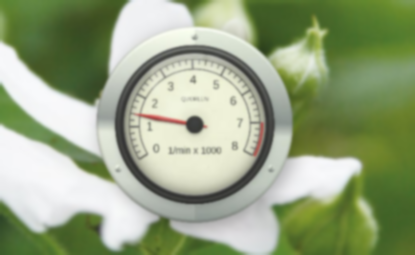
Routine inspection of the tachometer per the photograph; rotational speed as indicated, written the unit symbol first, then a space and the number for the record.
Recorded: rpm 1400
